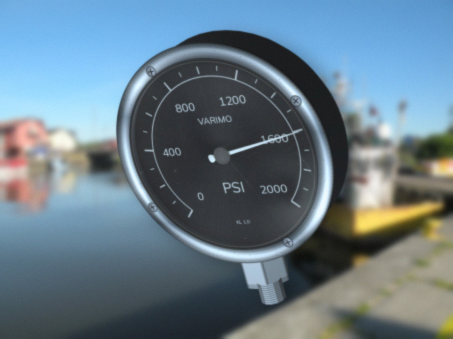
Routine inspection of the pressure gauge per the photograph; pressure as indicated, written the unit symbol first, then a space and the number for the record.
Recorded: psi 1600
